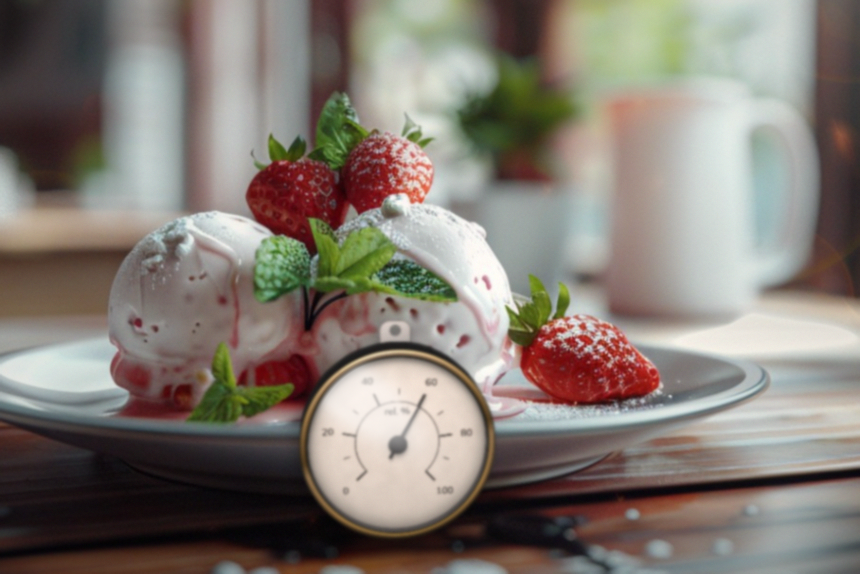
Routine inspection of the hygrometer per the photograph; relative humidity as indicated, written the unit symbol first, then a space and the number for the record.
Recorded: % 60
